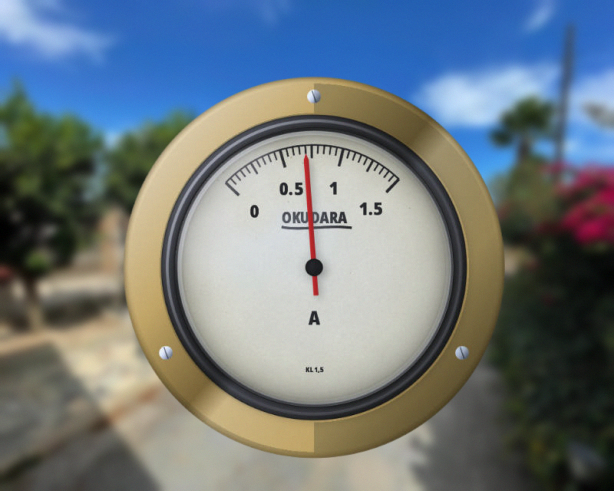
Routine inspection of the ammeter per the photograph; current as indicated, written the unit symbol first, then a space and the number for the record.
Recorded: A 0.7
